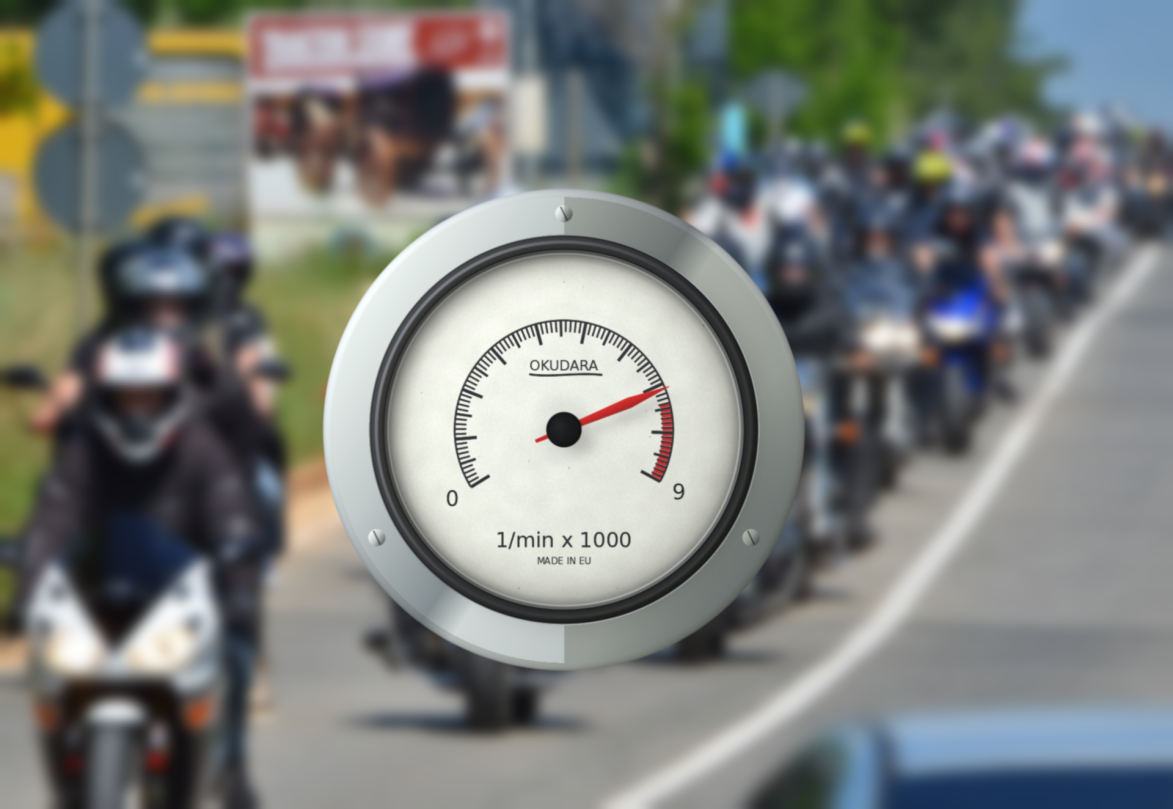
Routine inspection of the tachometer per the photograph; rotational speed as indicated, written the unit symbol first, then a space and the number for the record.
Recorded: rpm 7100
